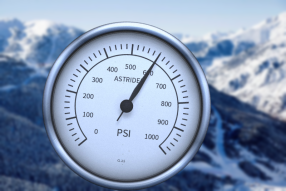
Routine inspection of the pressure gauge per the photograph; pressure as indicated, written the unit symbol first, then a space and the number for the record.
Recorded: psi 600
